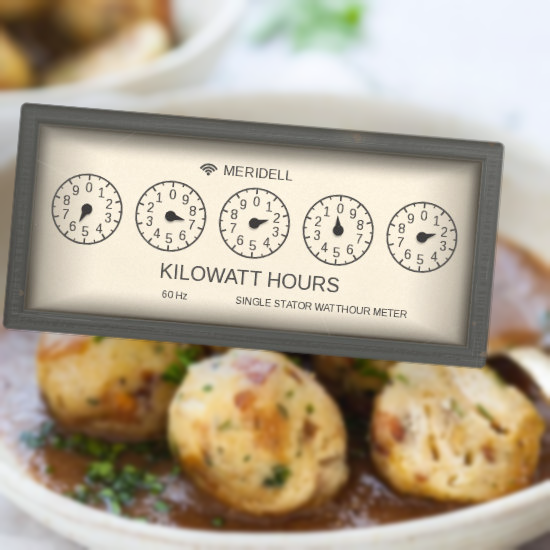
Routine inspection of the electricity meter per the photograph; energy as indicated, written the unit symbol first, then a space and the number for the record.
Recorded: kWh 57202
